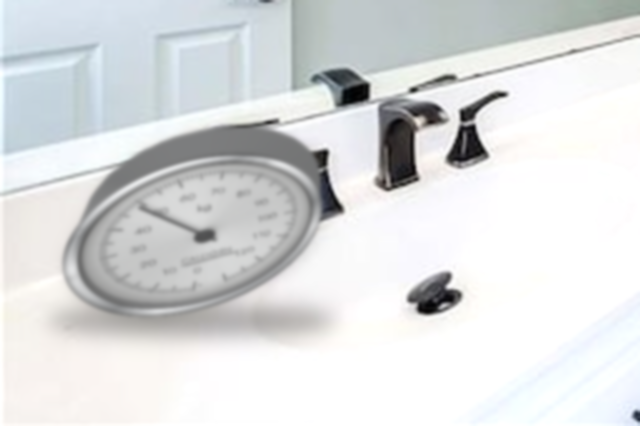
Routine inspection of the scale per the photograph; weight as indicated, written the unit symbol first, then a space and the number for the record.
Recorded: kg 50
